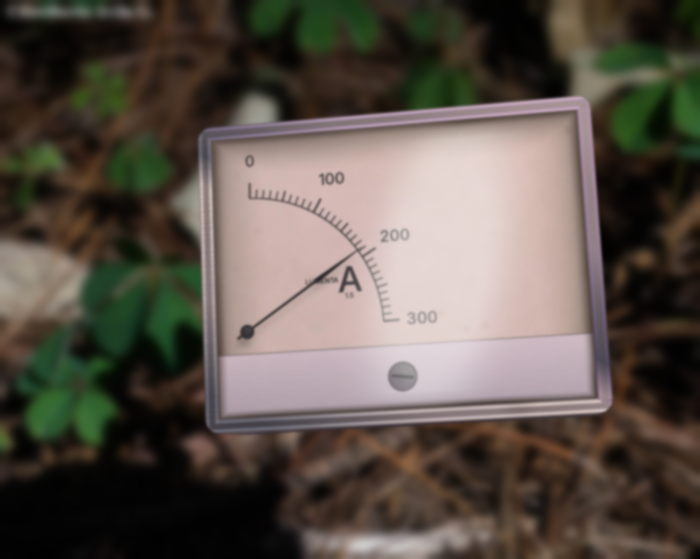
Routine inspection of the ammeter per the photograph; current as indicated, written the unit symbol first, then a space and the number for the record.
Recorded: A 190
